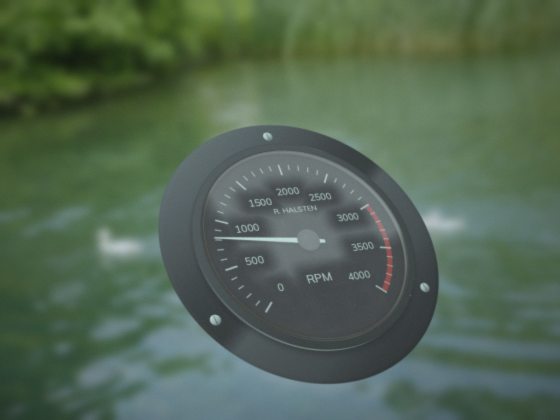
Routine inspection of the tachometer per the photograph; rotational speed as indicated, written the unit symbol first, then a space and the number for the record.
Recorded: rpm 800
